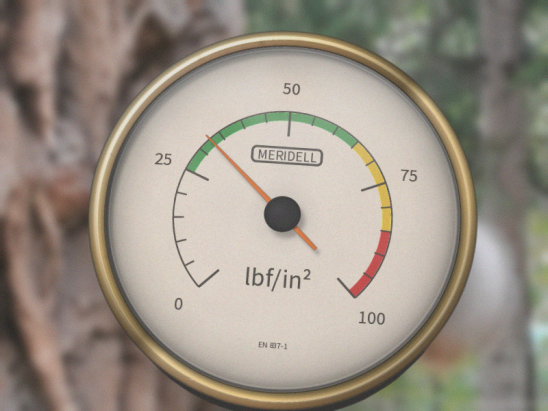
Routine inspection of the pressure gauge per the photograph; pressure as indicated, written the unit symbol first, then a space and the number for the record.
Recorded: psi 32.5
